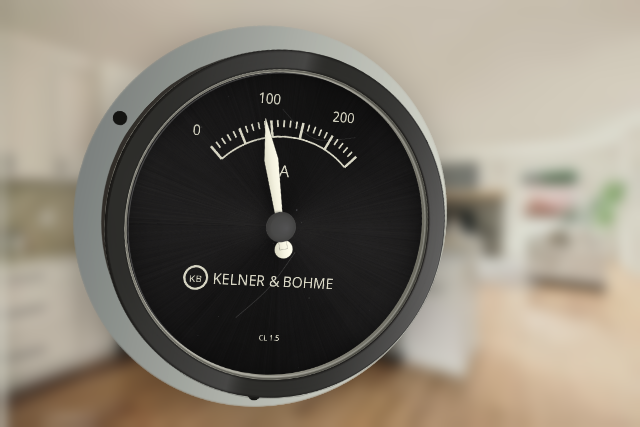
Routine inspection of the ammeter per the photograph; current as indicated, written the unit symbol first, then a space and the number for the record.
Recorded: A 90
